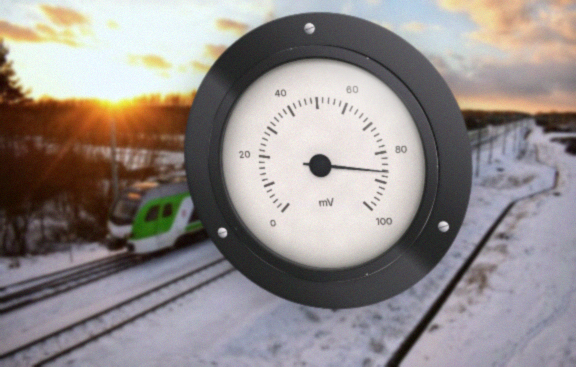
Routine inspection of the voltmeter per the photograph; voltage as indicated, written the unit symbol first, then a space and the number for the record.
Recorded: mV 86
